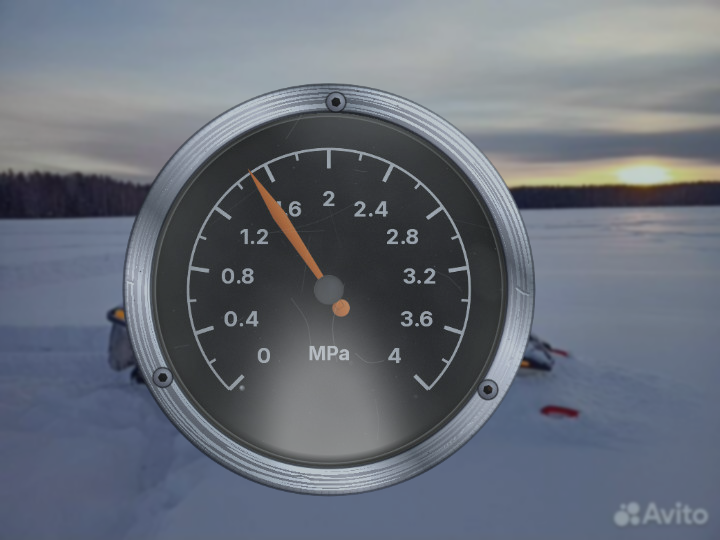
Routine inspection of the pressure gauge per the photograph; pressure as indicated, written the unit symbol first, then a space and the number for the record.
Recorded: MPa 1.5
